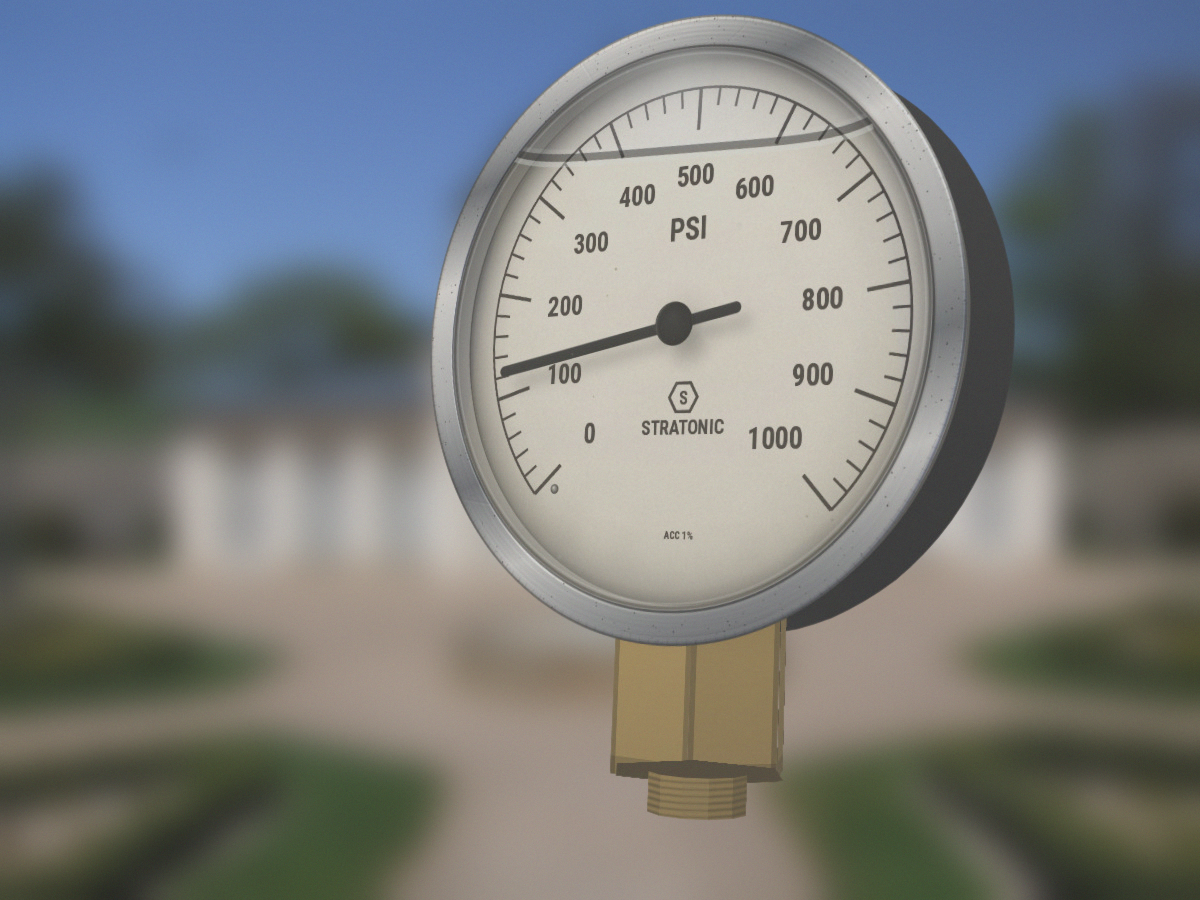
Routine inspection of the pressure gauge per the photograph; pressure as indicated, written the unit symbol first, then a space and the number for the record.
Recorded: psi 120
